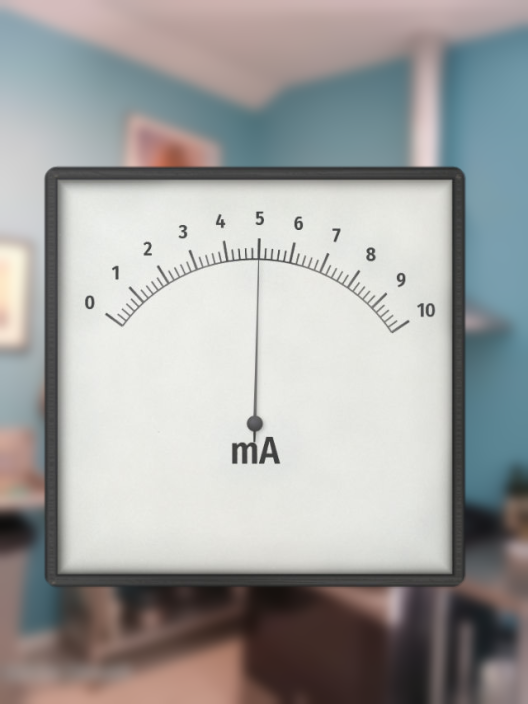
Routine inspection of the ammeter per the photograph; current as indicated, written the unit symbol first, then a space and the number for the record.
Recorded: mA 5
